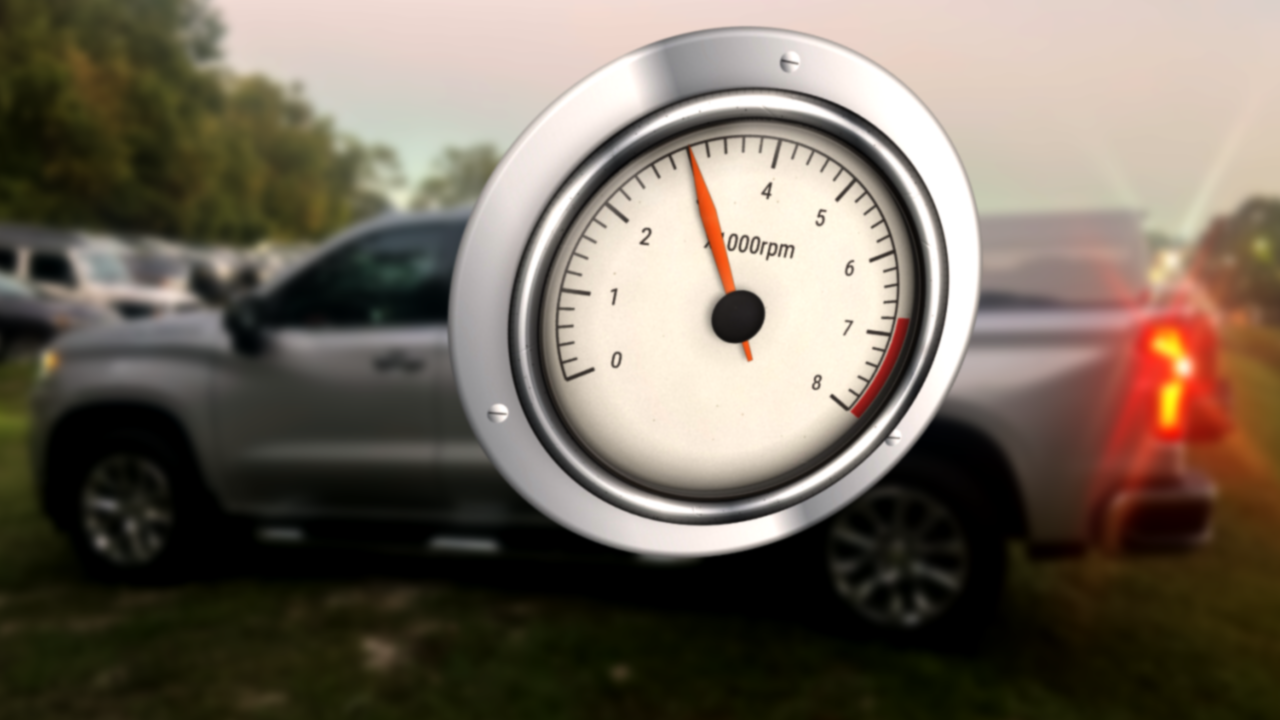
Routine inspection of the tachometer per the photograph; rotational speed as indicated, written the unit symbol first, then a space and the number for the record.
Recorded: rpm 3000
